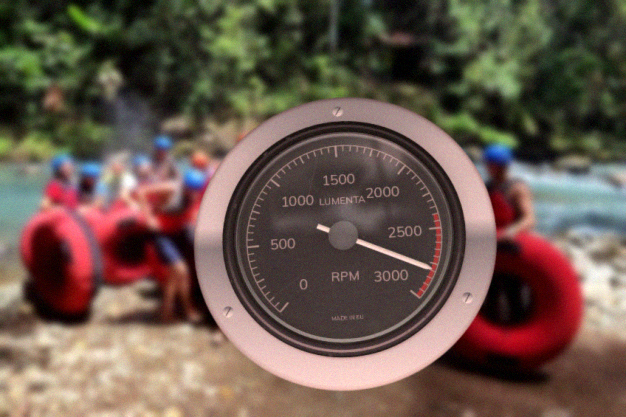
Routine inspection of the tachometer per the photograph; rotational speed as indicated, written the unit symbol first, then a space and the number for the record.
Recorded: rpm 2800
